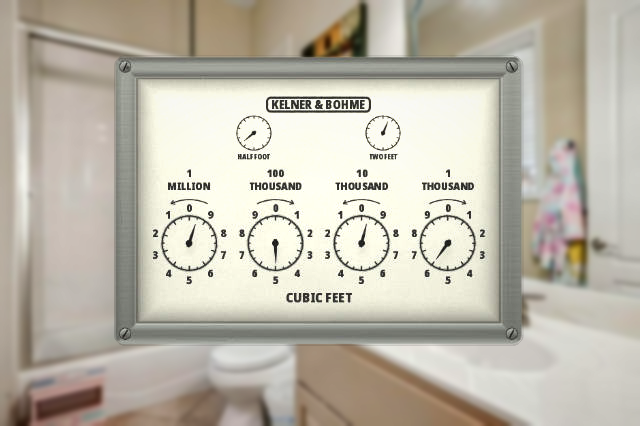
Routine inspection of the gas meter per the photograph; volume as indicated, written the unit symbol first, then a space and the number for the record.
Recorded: ft³ 949600
